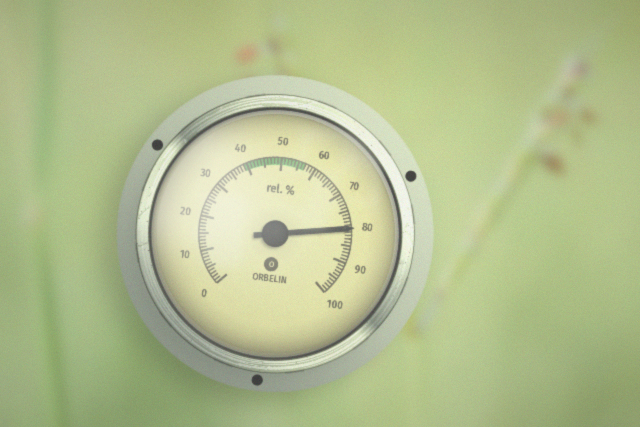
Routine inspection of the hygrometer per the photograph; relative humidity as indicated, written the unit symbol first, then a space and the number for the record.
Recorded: % 80
